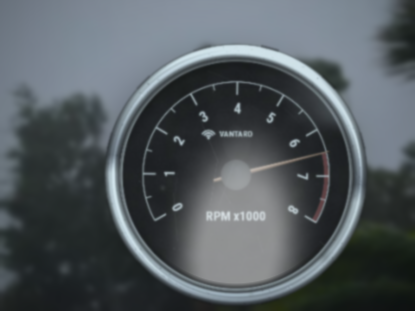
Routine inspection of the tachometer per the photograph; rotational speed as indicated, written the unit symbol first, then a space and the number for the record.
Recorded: rpm 6500
